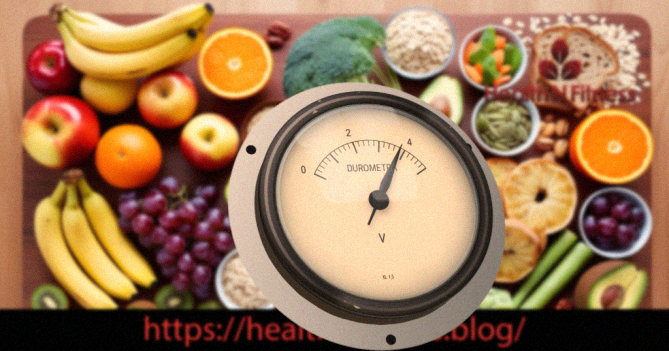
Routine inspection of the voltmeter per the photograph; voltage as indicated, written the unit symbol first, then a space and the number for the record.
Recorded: V 3.8
